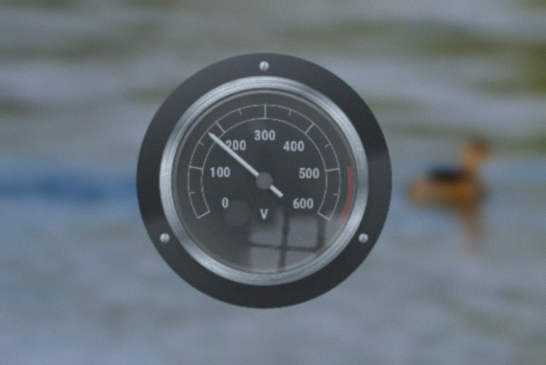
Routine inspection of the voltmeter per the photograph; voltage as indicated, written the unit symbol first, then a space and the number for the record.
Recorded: V 175
